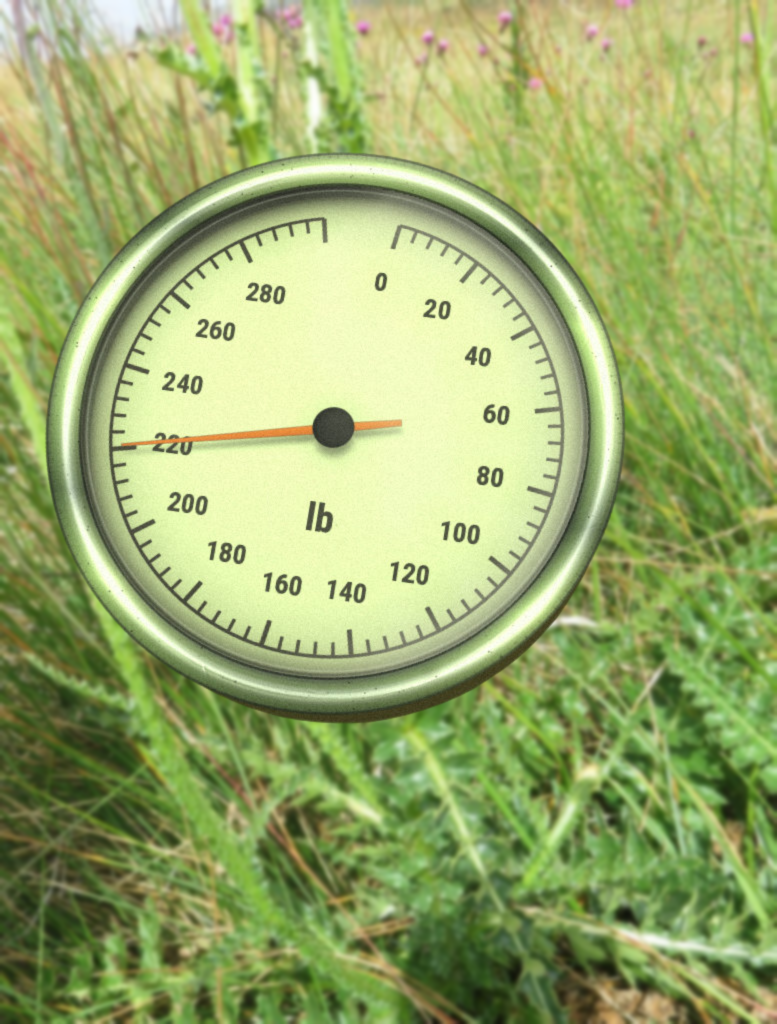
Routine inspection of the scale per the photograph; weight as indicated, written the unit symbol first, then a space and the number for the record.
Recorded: lb 220
